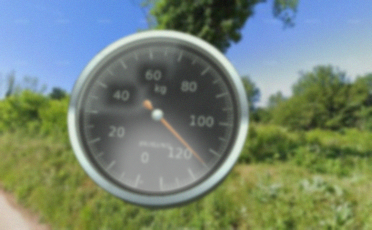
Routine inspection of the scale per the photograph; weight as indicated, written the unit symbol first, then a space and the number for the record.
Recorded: kg 115
